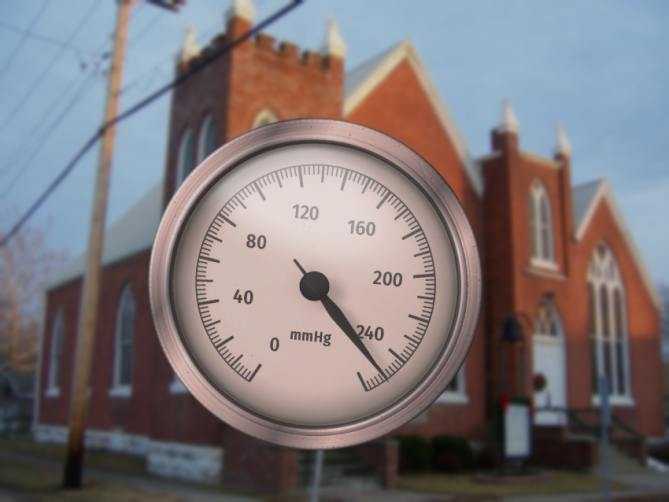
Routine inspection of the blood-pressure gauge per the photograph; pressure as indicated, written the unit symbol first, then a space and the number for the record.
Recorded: mmHg 250
